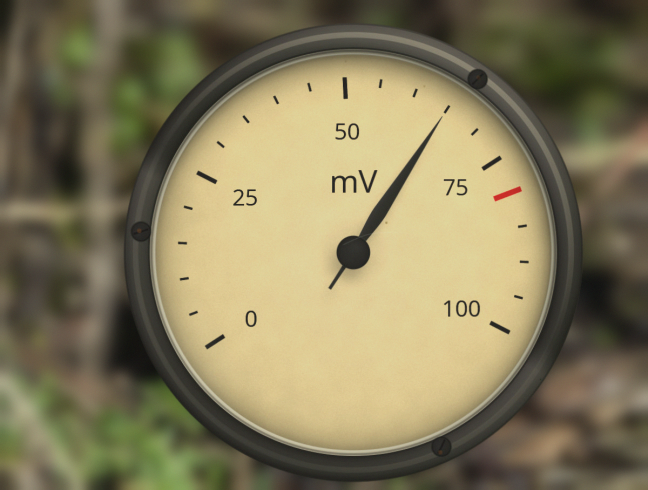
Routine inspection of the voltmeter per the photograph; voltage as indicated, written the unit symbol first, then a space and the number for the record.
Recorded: mV 65
